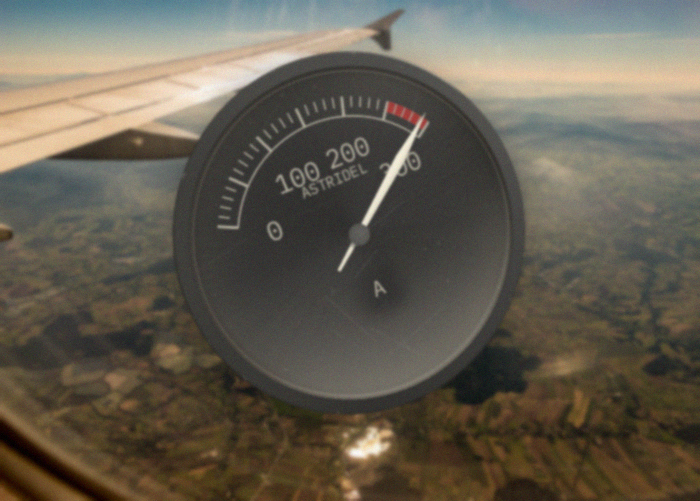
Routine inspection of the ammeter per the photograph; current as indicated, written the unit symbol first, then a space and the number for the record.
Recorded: A 290
